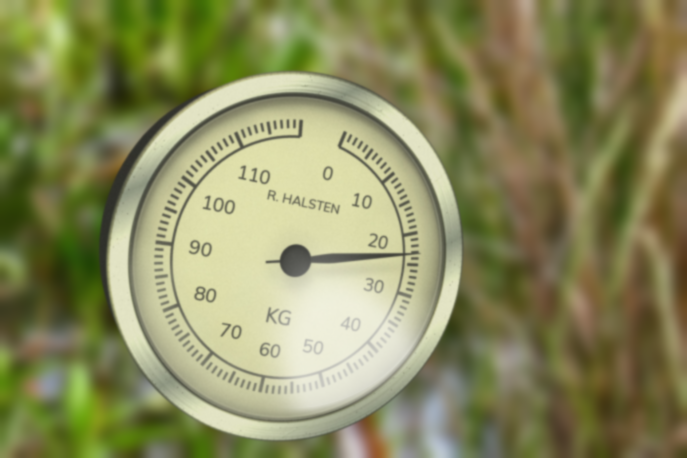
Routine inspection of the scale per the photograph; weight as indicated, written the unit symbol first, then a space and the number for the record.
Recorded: kg 23
